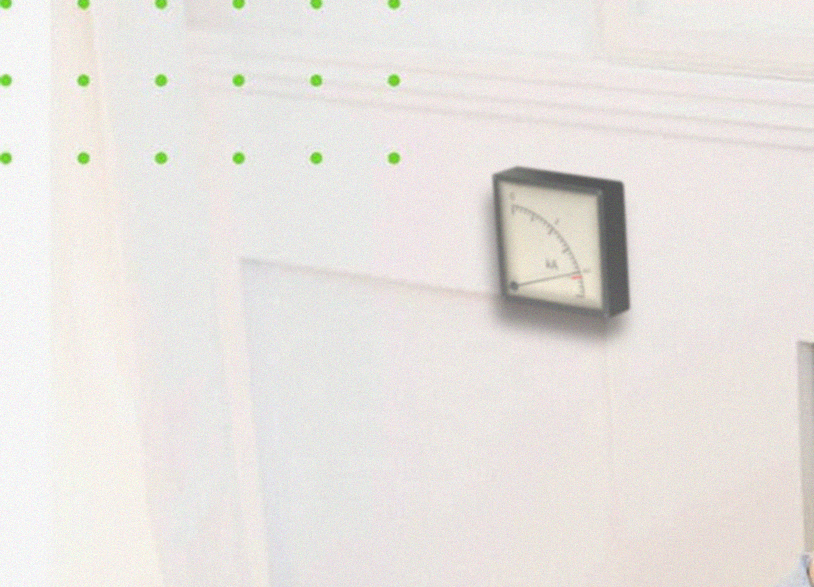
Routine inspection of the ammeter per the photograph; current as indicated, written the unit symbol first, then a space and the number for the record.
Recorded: kA 2
